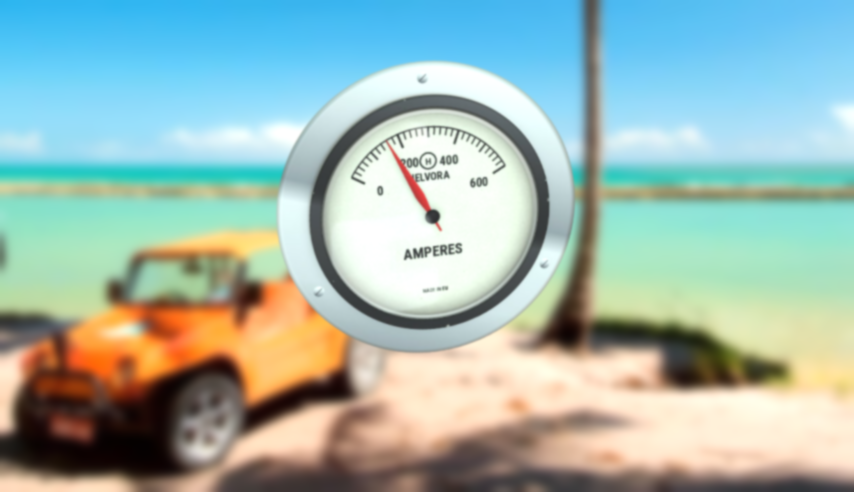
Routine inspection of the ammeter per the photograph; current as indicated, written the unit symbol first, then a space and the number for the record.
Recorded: A 160
